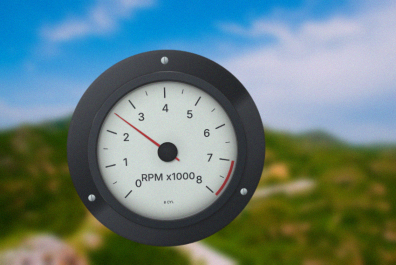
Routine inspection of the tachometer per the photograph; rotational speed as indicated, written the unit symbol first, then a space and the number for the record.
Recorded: rpm 2500
